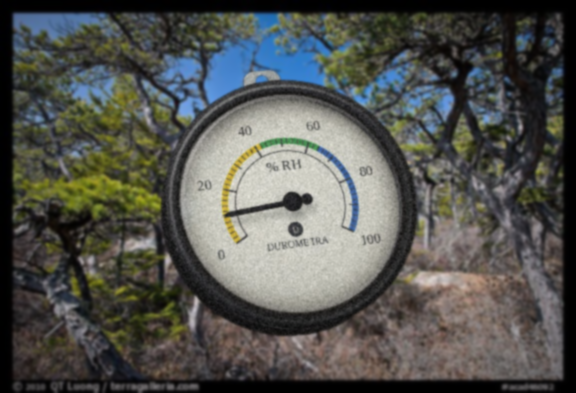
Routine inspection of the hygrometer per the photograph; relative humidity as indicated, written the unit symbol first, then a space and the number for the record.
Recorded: % 10
